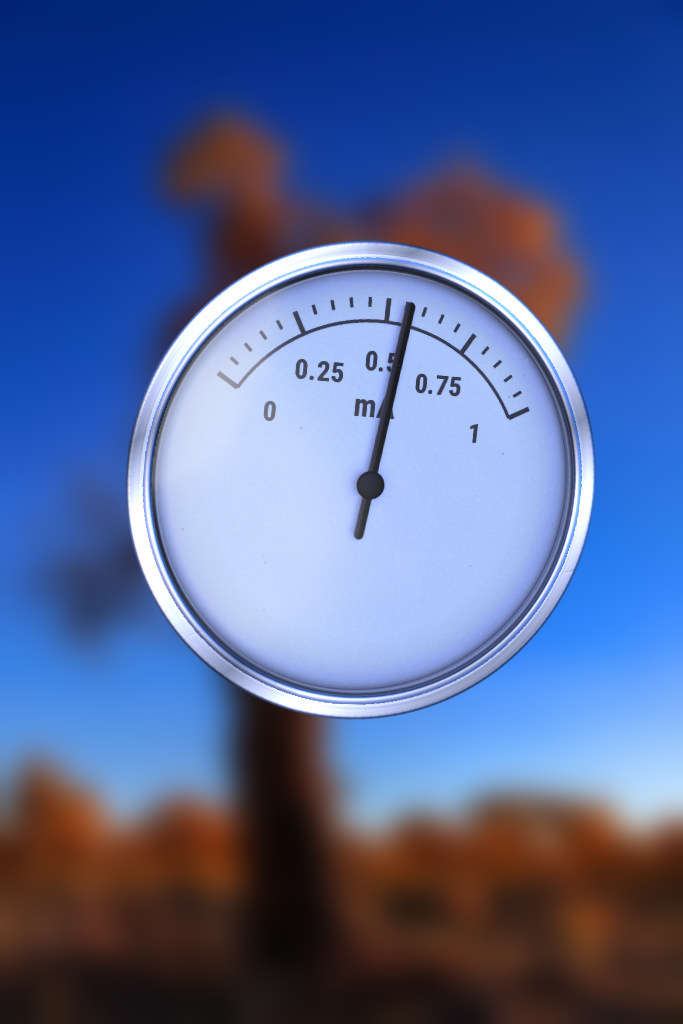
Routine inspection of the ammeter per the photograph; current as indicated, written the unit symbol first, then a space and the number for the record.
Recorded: mA 0.55
